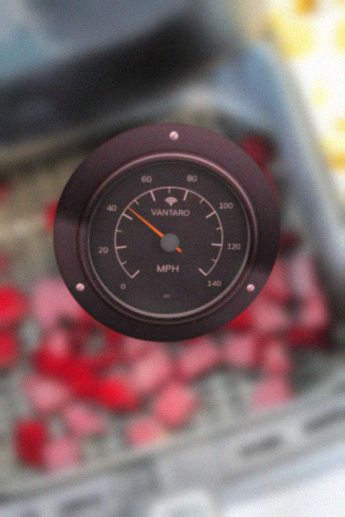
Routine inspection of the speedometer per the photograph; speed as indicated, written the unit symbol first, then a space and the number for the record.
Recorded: mph 45
